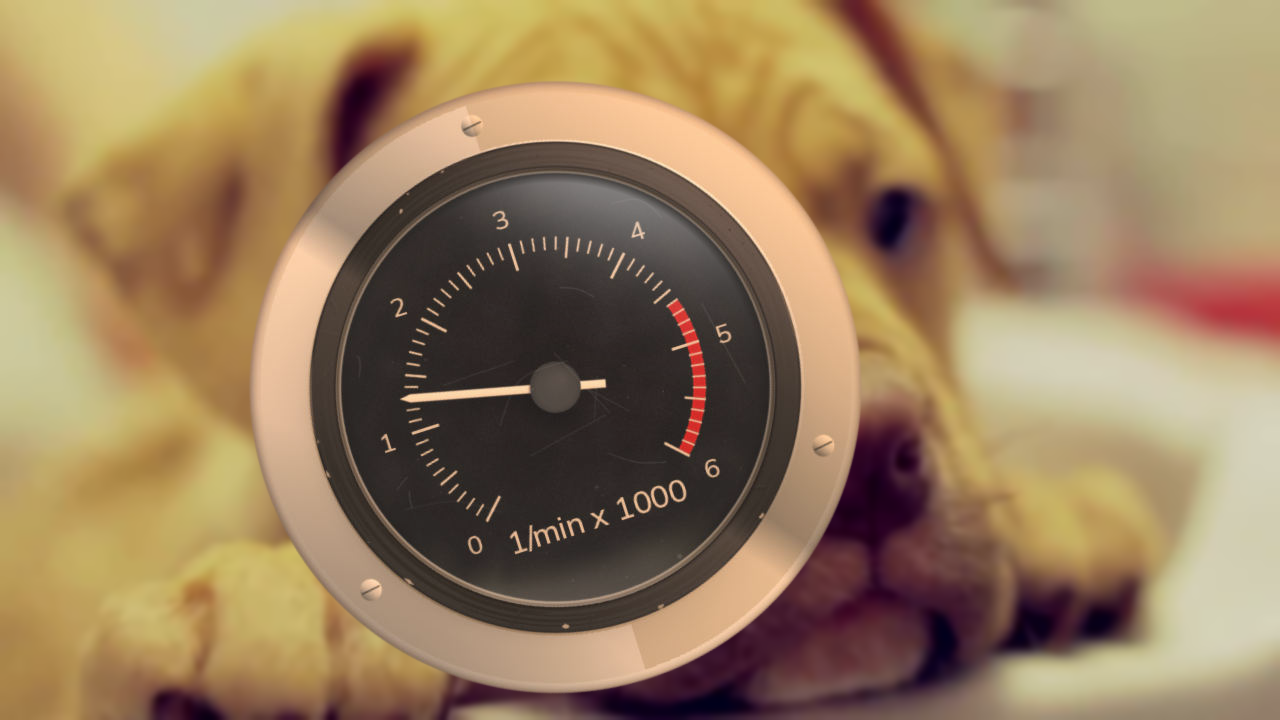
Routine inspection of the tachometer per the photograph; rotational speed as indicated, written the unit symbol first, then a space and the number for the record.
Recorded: rpm 1300
